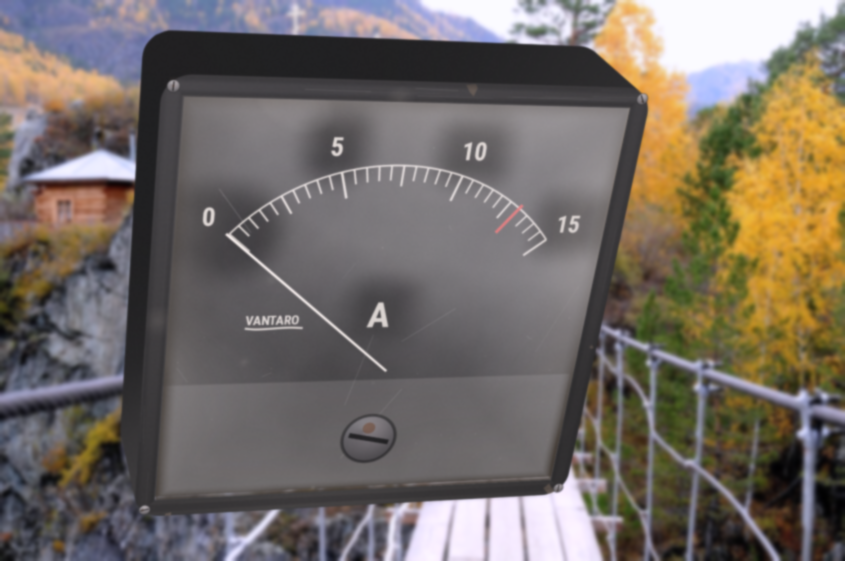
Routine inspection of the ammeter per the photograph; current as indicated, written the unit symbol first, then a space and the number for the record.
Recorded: A 0
